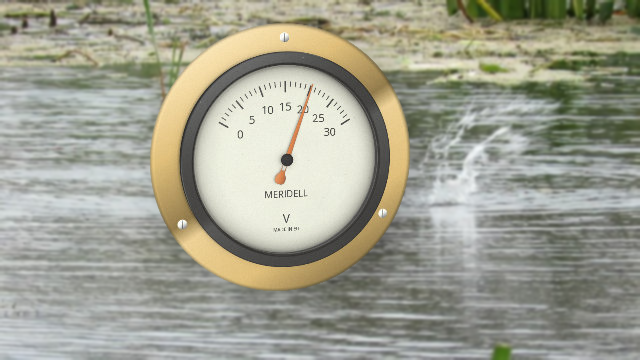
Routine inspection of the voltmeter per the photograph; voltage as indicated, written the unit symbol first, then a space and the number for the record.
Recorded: V 20
